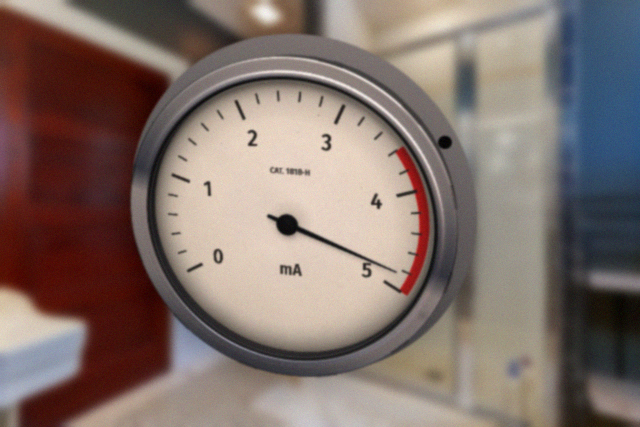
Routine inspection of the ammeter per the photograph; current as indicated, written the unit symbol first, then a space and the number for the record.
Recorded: mA 4.8
